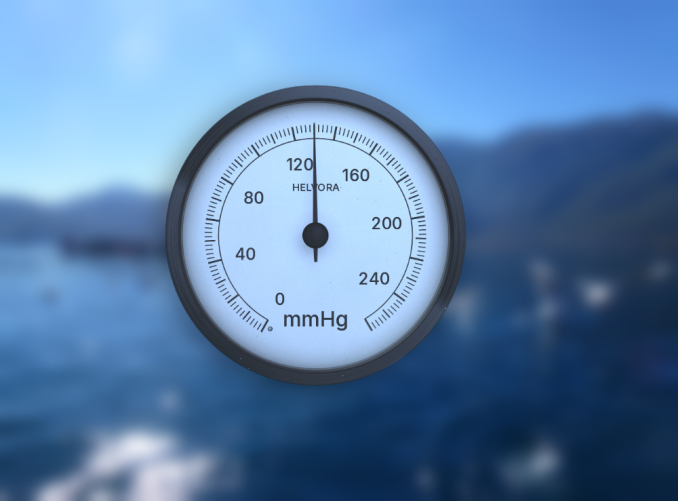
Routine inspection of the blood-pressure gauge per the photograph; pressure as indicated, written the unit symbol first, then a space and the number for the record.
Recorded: mmHg 130
